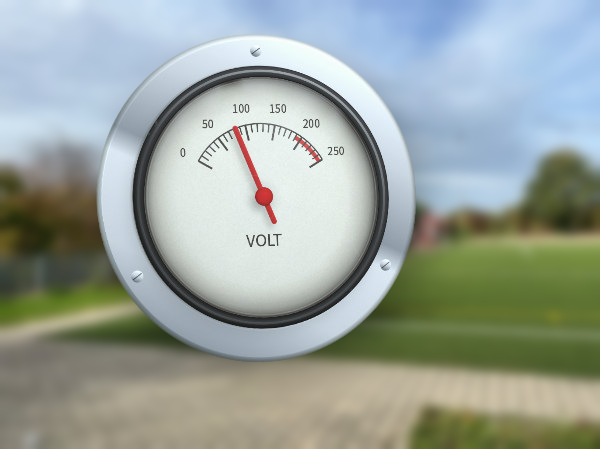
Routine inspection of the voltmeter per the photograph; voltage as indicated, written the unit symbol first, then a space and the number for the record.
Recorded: V 80
